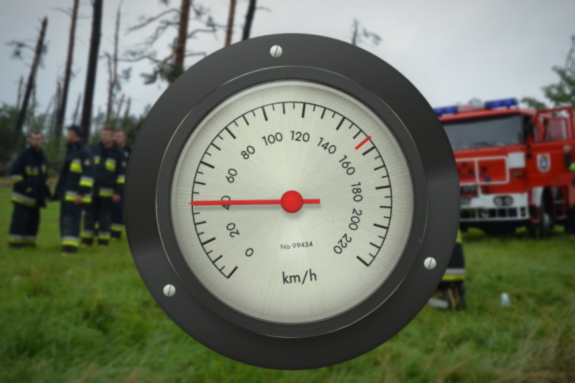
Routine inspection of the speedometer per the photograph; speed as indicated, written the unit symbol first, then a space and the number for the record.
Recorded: km/h 40
